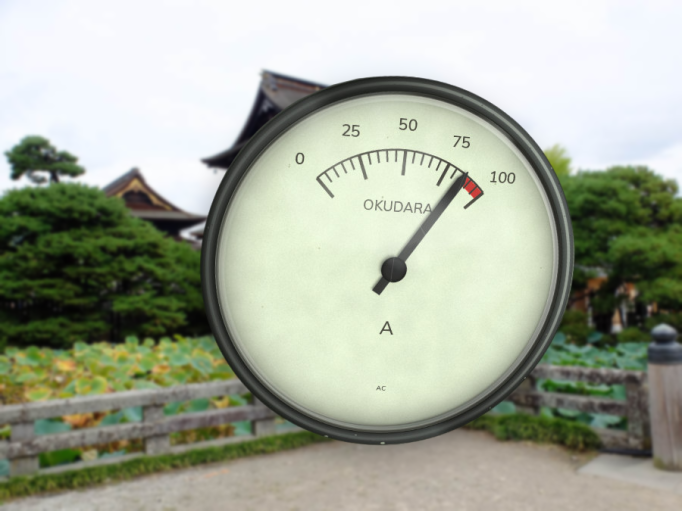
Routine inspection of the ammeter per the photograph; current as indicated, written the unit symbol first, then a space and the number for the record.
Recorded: A 85
